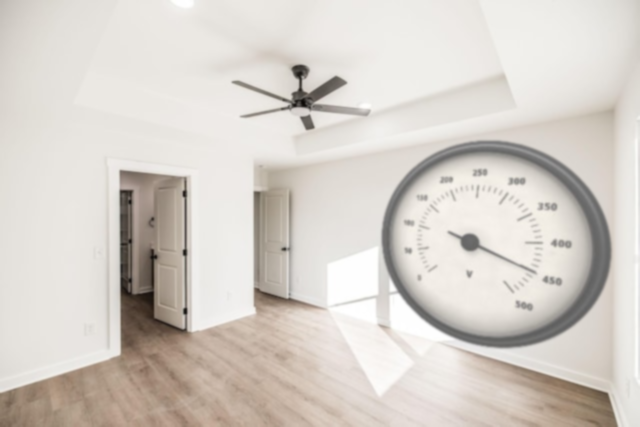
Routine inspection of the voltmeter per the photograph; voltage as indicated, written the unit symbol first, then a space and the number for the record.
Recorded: V 450
